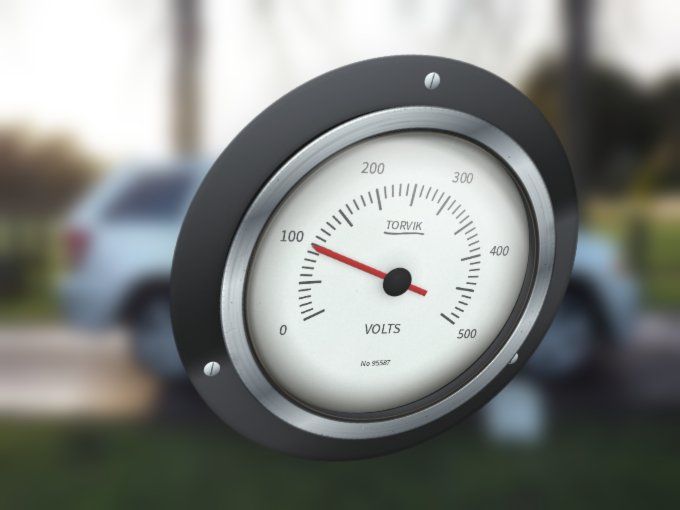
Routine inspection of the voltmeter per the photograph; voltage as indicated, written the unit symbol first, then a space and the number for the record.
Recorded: V 100
